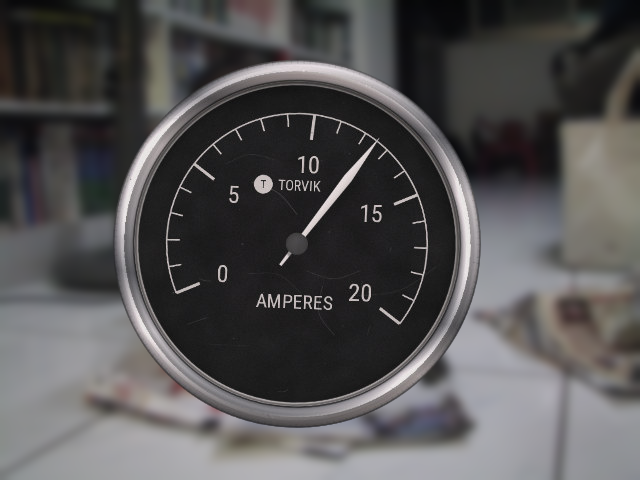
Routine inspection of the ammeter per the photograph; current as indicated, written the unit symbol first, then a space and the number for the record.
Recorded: A 12.5
